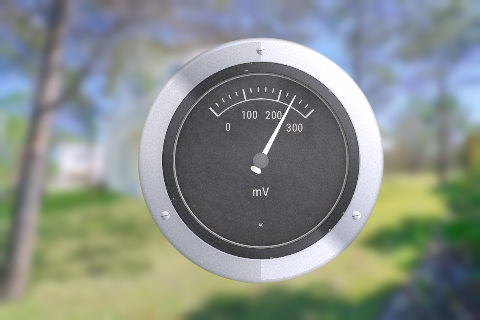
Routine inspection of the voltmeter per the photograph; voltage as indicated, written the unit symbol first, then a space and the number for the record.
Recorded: mV 240
